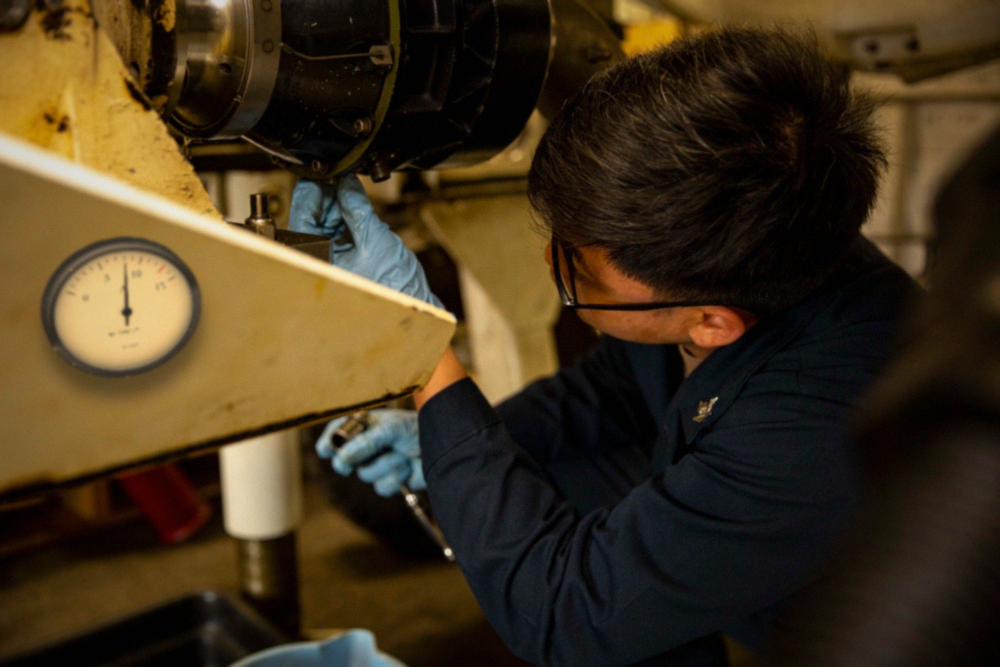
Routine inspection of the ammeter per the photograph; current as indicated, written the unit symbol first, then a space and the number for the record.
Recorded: A 8
